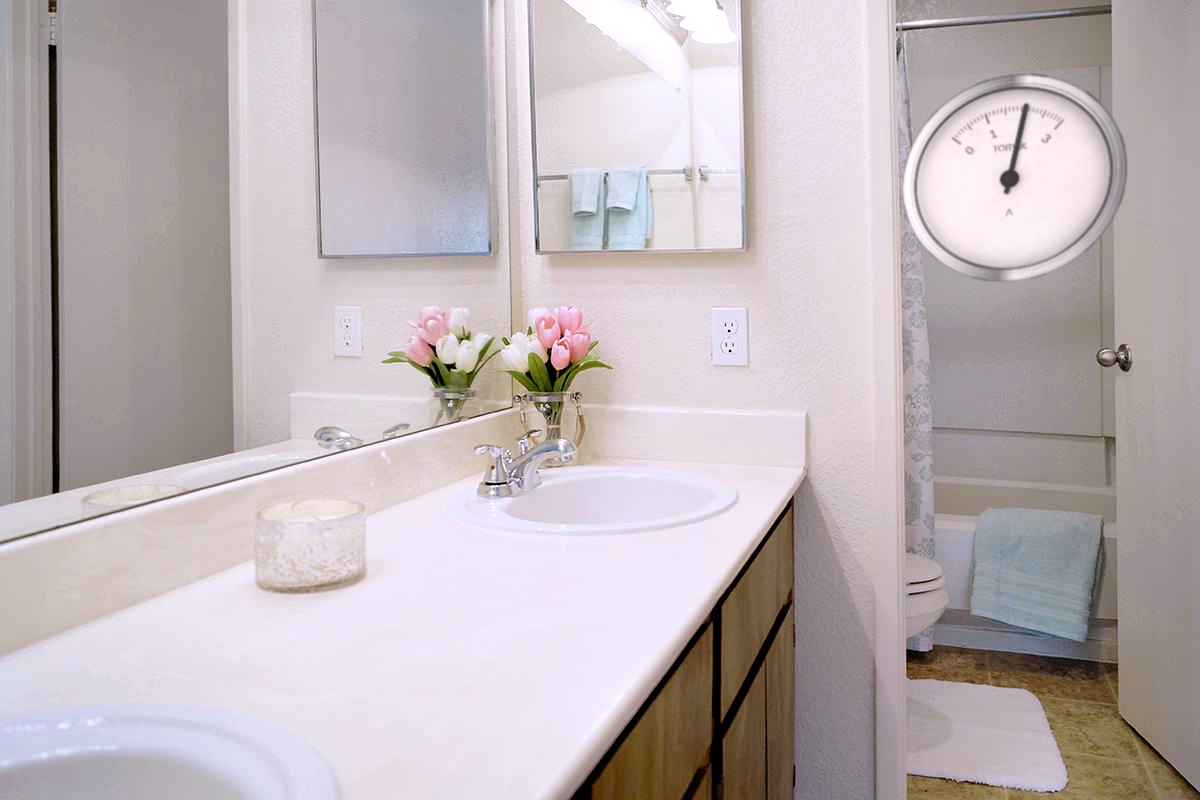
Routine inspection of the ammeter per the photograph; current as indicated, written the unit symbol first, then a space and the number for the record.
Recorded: A 2
